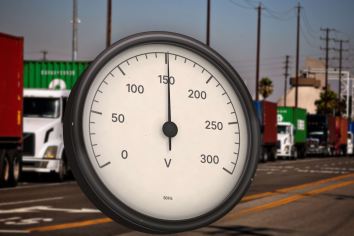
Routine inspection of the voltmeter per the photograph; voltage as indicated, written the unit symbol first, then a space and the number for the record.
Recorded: V 150
